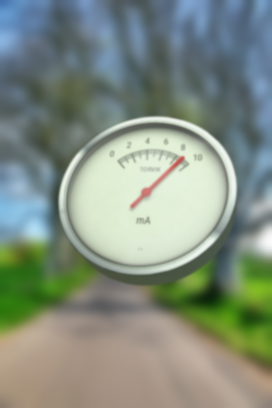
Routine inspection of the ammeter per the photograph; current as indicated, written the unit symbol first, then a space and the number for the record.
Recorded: mA 9
